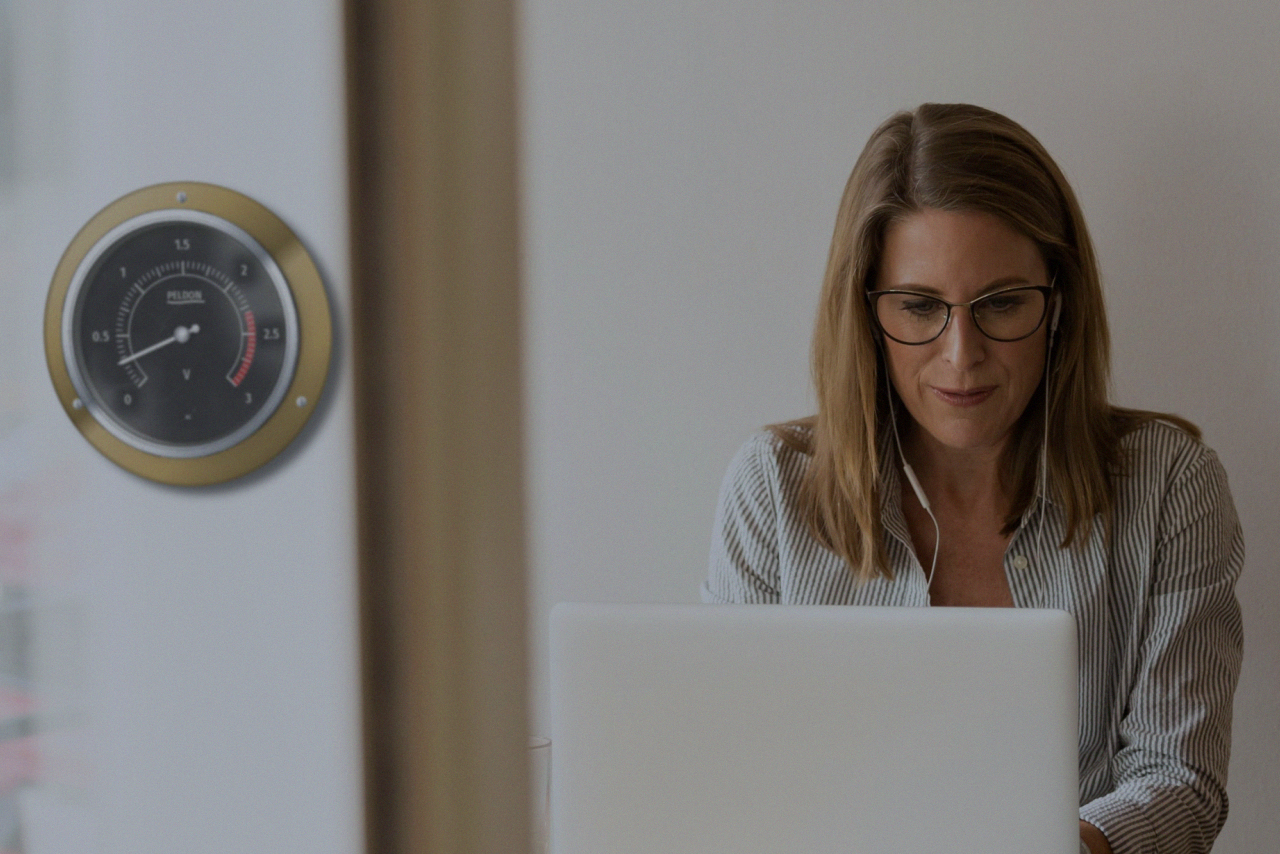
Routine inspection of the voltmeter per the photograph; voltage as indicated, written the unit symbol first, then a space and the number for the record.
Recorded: V 0.25
